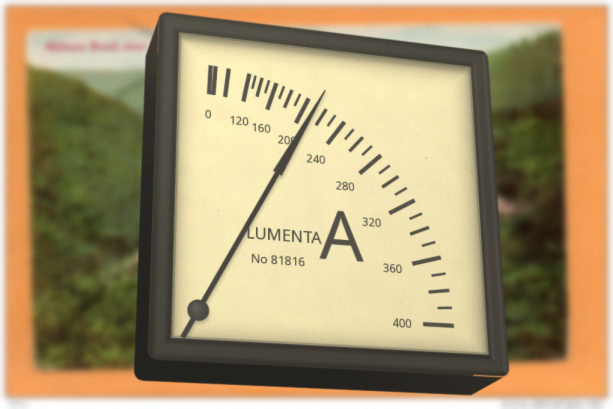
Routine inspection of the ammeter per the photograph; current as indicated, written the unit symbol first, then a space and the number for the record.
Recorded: A 210
